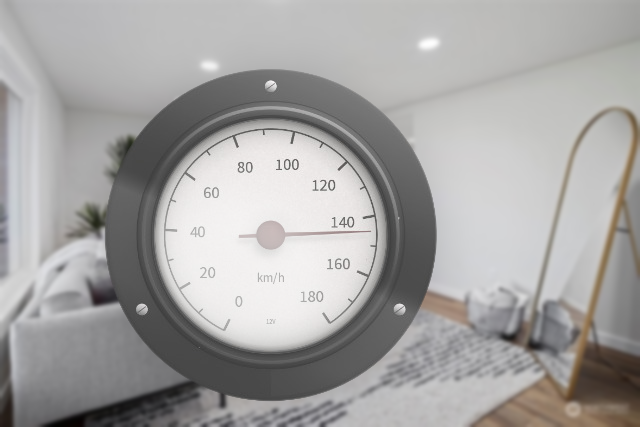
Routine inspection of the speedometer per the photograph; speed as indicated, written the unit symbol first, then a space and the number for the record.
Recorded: km/h 145
